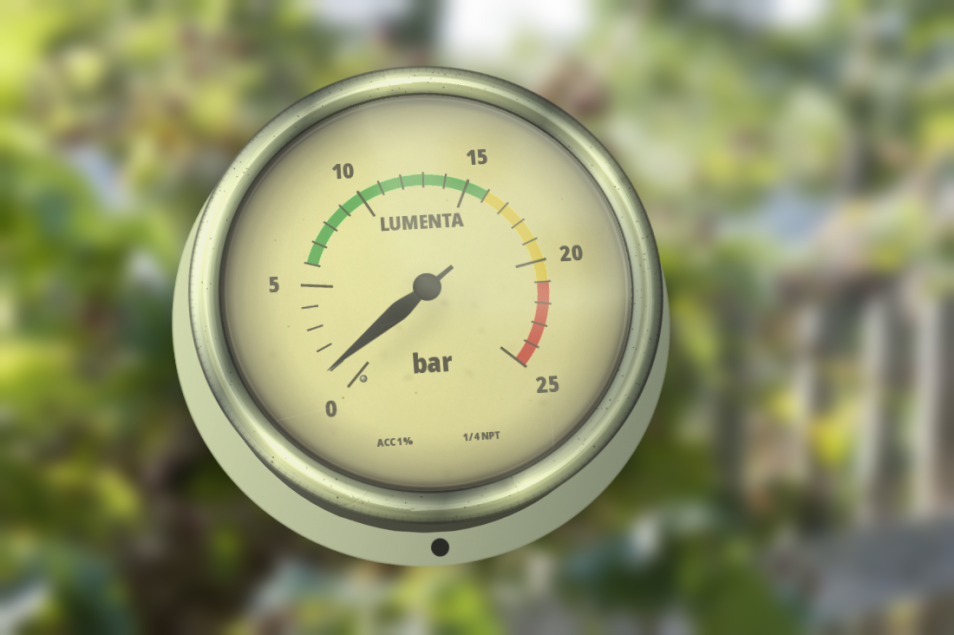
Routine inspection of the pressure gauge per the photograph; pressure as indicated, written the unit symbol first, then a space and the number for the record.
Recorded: bar 1
